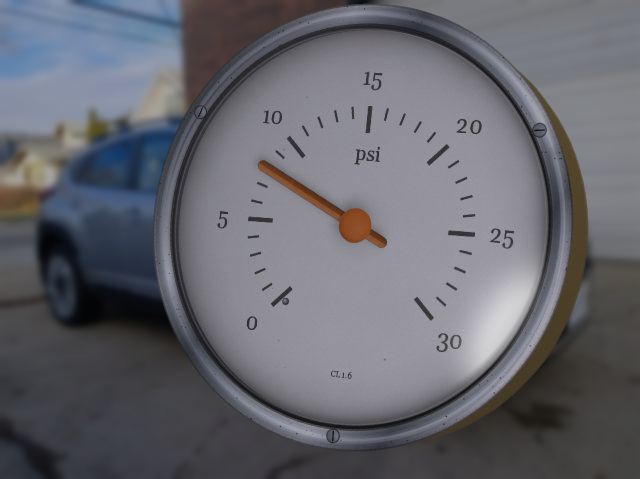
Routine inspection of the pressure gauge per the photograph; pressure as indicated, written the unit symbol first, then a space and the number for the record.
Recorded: psi 8
